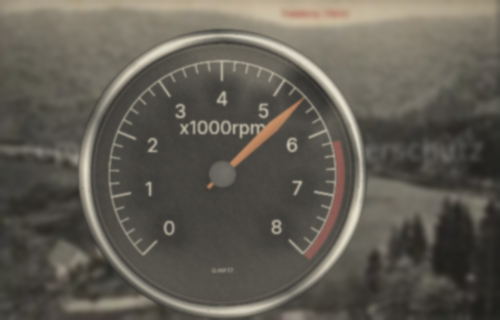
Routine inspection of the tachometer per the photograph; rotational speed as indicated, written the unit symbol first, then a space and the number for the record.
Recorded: rpm 5400
